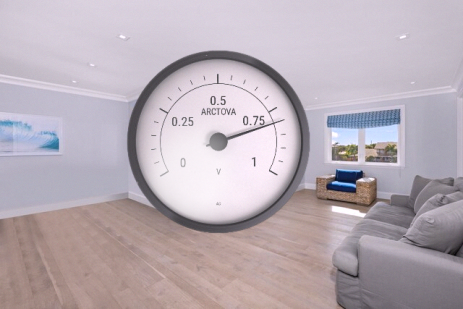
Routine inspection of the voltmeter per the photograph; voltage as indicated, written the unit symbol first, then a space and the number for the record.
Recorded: V 0.8
